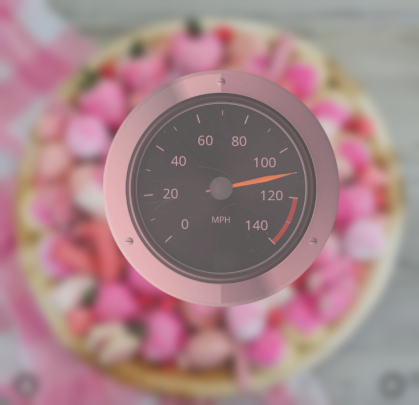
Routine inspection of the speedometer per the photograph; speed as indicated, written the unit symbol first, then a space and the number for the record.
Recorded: mph 110
